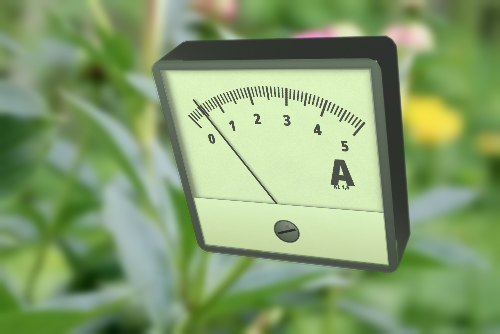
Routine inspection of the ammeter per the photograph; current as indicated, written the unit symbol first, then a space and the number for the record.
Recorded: A 0.5
